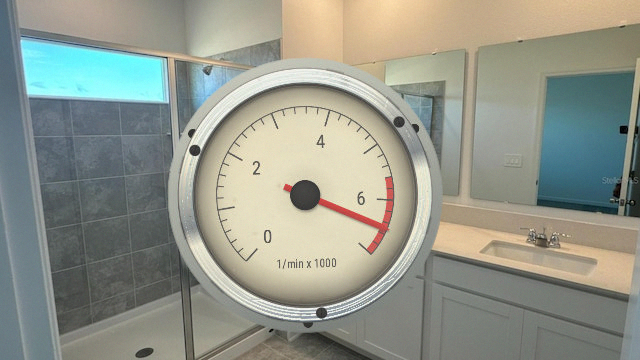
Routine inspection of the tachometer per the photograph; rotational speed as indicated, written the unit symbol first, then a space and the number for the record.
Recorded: rpm 6500
